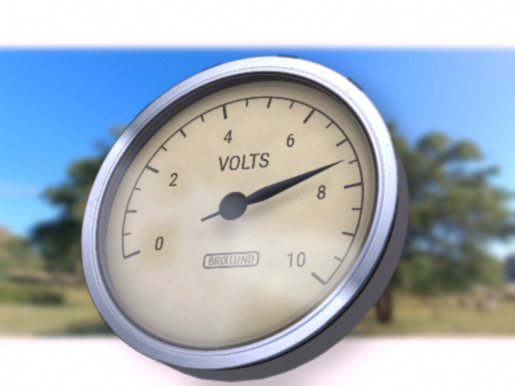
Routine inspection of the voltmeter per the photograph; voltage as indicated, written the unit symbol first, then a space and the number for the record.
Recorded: V 7.5
